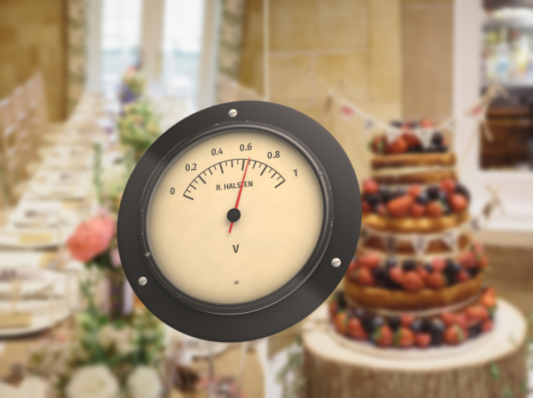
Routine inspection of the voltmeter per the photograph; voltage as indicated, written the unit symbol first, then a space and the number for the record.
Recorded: V 0.65
